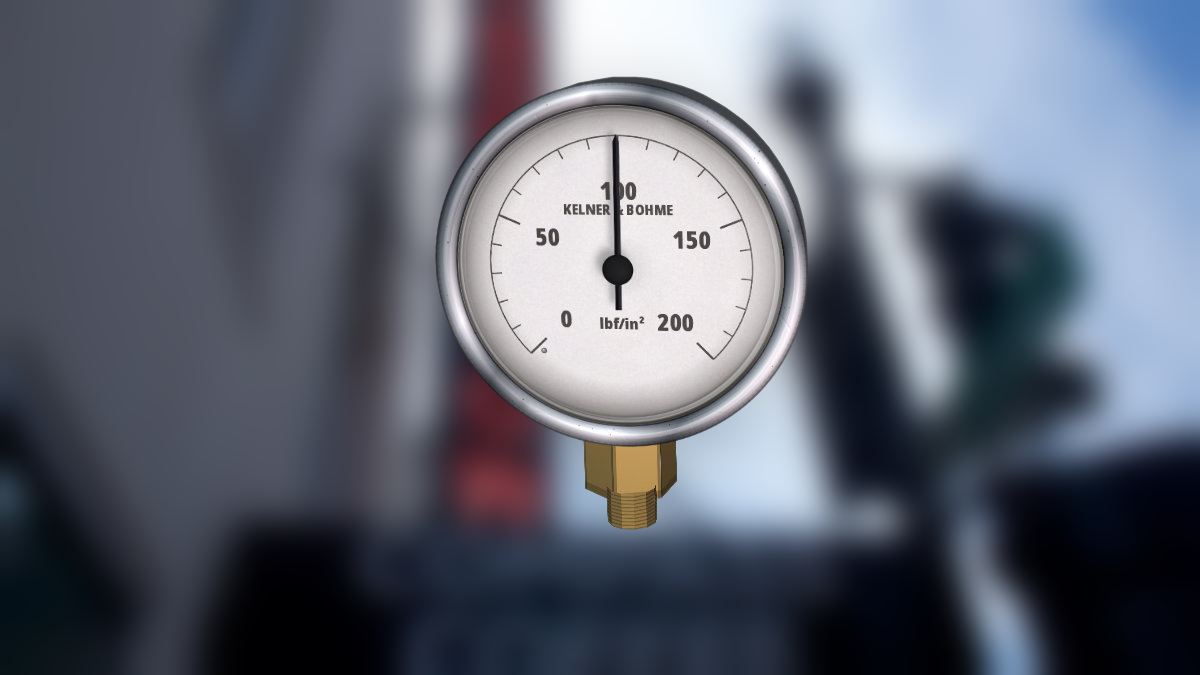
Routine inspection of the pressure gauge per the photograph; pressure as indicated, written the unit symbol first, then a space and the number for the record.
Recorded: psi 100
